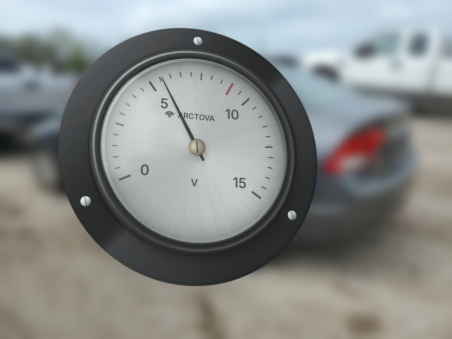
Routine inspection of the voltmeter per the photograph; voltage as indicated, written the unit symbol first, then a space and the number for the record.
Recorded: V 5.5
